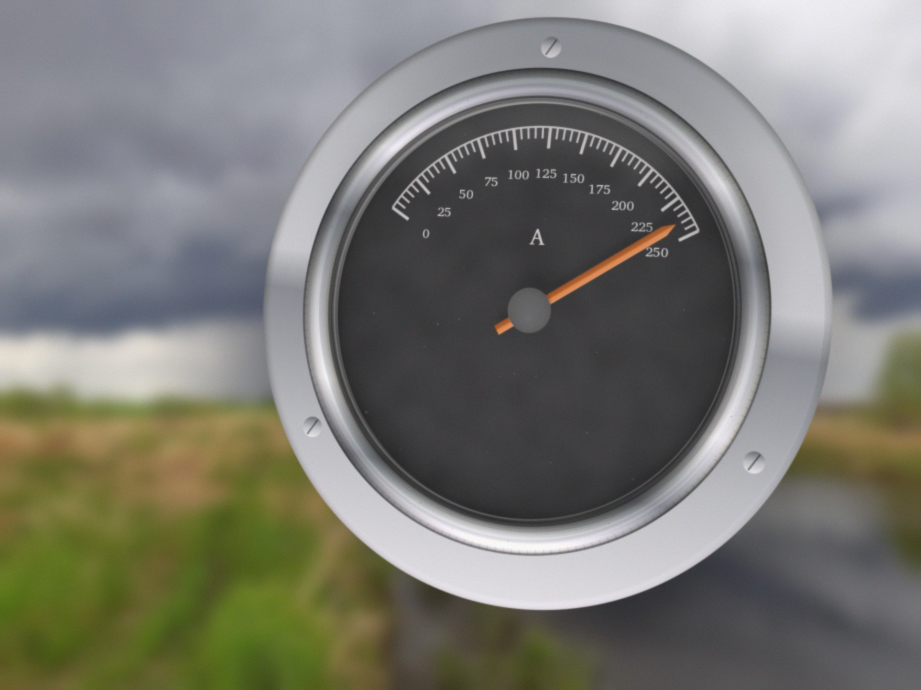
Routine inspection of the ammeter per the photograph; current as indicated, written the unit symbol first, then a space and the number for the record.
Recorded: A 240
